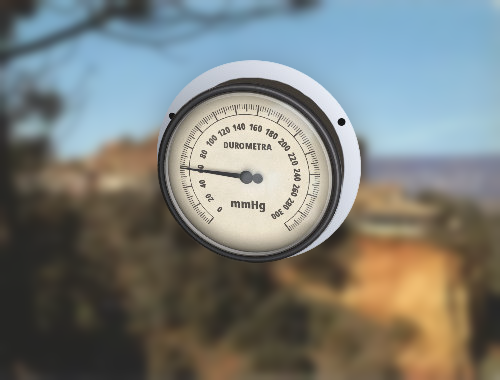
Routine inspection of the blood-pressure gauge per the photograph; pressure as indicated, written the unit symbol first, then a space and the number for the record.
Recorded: mmHg 60
